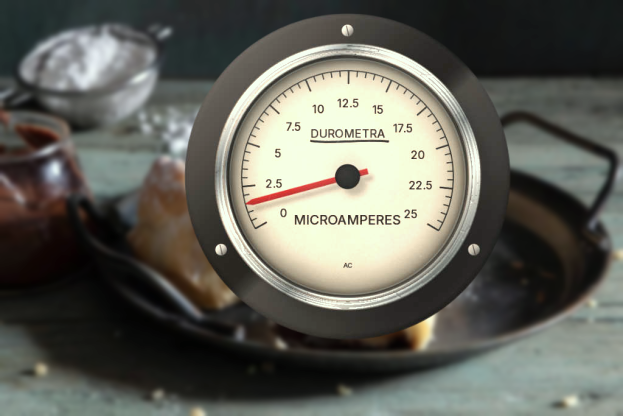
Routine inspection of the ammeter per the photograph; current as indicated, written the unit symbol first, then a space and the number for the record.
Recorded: µA 1.5
